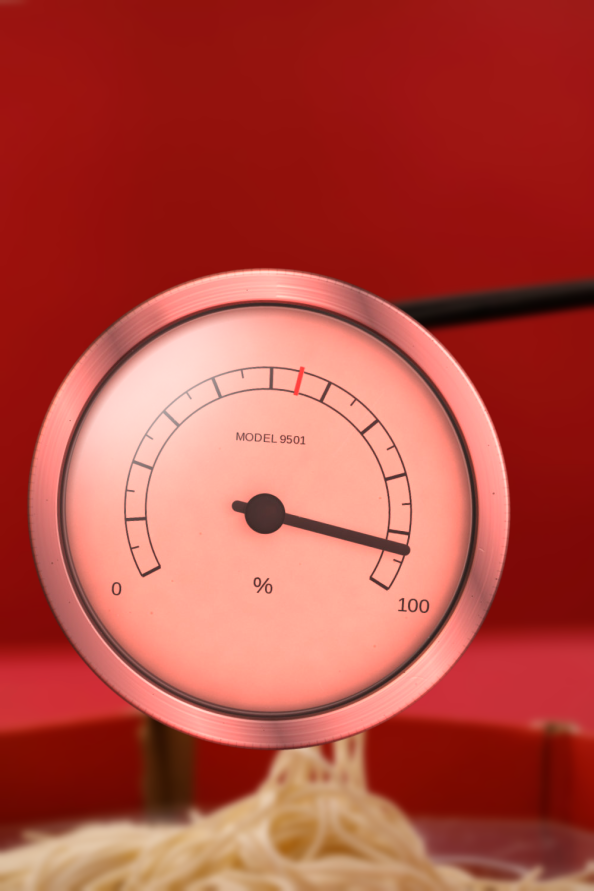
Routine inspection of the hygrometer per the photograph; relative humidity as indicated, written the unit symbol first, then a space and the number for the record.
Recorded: % 92.5
